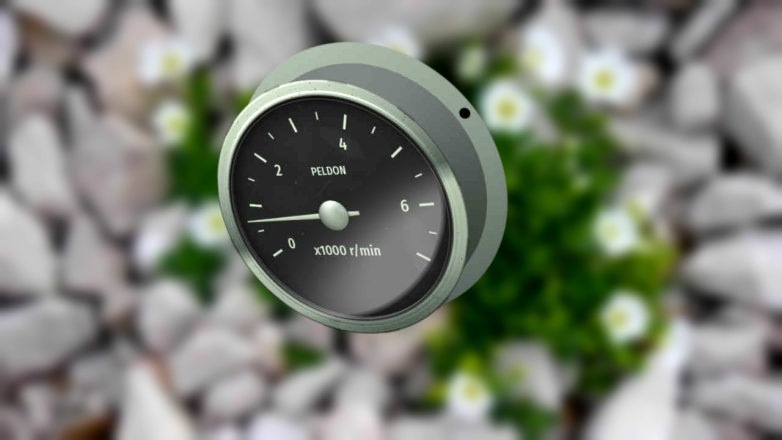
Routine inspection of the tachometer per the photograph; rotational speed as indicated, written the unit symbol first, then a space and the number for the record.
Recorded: rpm 750
